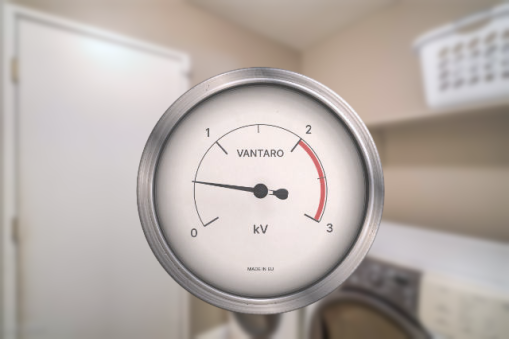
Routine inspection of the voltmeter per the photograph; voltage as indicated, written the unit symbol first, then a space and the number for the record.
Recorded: kV 0.5
